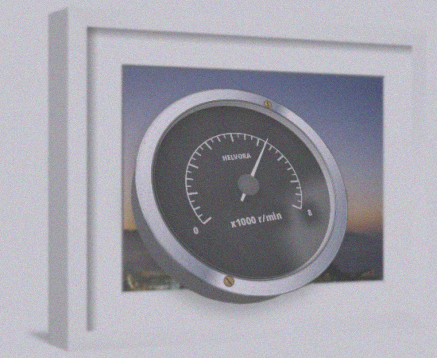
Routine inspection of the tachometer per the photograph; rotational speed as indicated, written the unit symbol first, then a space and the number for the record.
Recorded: rpm 5250
